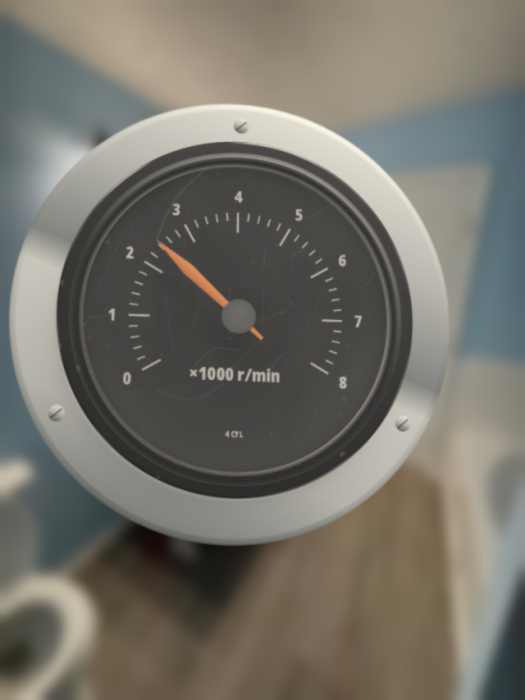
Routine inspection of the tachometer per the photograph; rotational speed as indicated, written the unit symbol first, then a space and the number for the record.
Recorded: rpm 2400
